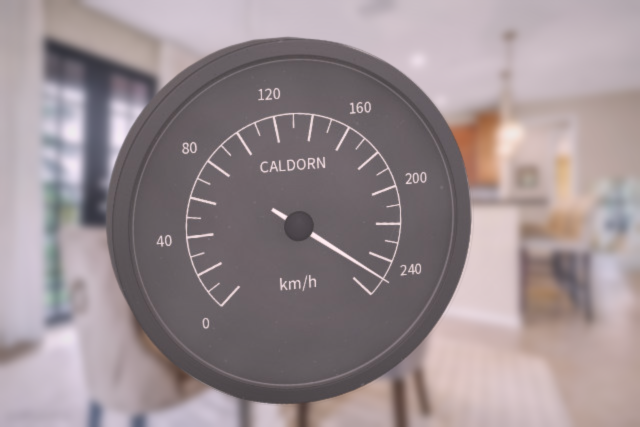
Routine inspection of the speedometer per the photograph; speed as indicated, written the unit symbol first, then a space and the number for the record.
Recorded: km/h 250
